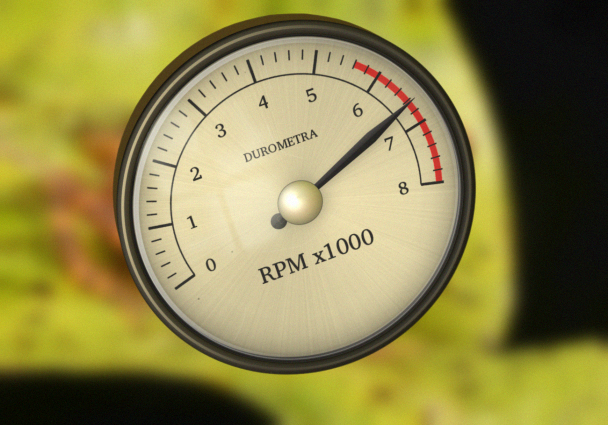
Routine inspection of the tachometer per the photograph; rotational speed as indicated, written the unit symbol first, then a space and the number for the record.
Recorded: rpm 6600
